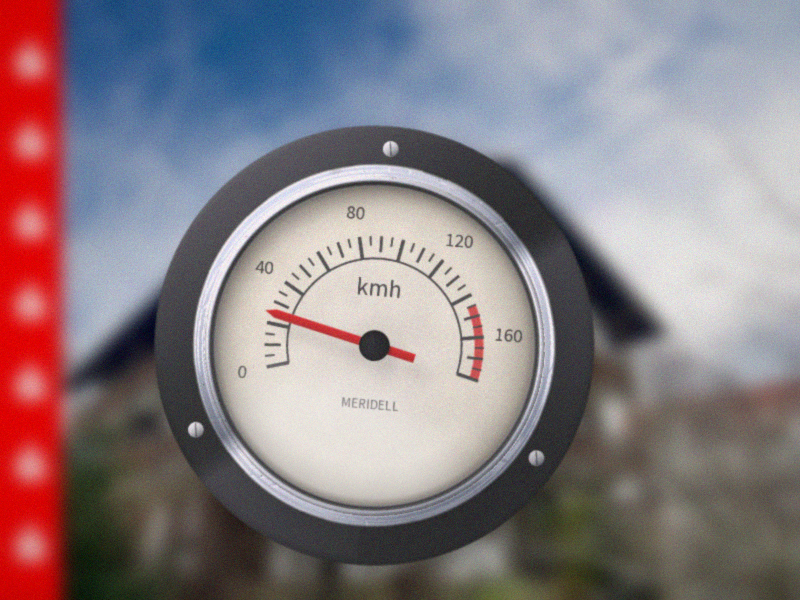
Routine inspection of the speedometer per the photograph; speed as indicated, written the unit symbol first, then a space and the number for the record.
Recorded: km/h 25
